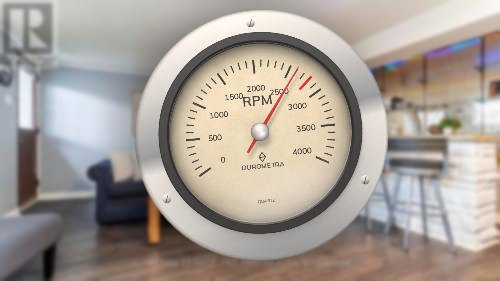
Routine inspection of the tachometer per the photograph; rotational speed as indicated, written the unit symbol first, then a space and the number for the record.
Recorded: rpm 2600
